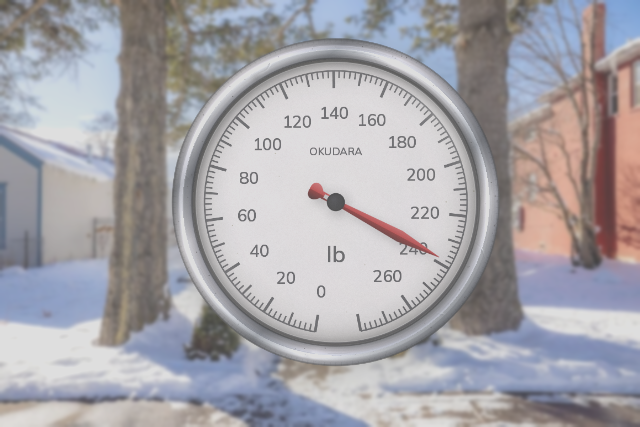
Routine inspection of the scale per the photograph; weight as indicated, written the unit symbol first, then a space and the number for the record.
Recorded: lb 238
